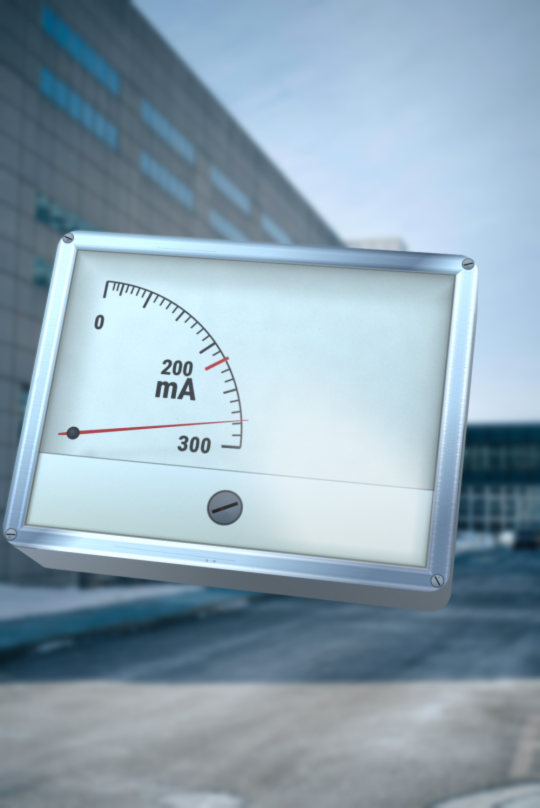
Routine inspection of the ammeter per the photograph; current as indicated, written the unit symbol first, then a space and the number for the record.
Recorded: mA 280
